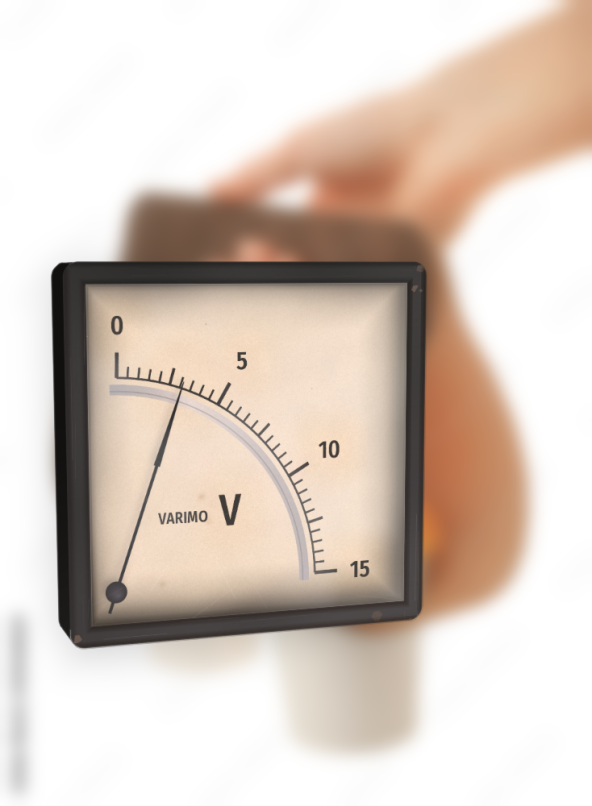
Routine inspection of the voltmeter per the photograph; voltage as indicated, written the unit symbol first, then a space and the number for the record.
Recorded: V 3
